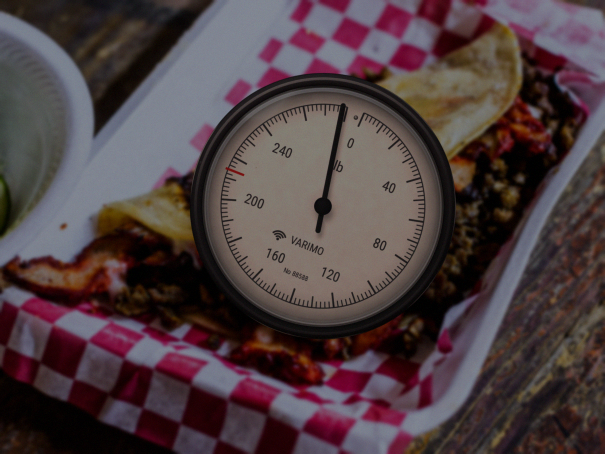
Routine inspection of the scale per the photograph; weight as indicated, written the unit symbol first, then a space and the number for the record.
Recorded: lb 278
